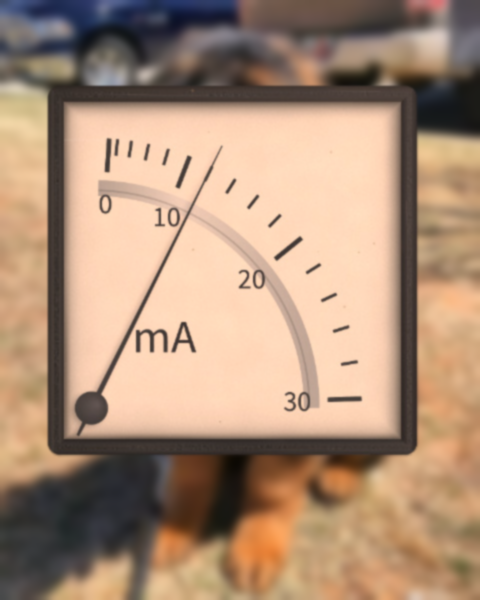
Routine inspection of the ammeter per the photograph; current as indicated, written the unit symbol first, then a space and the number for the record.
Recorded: mA 12
